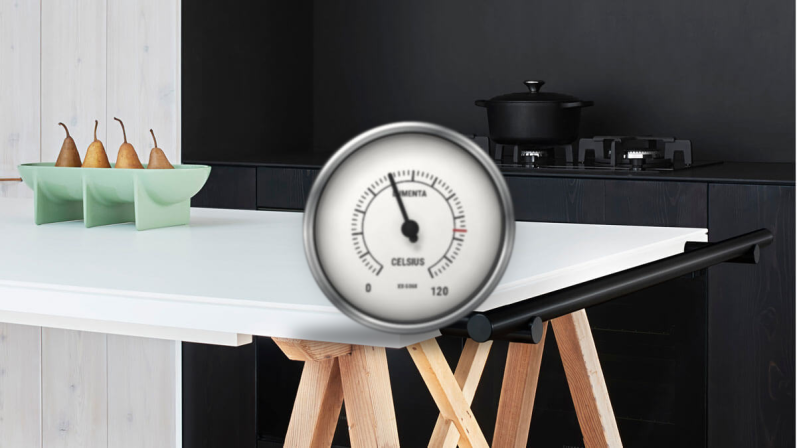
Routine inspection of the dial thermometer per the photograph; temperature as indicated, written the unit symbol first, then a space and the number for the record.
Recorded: °C 50
